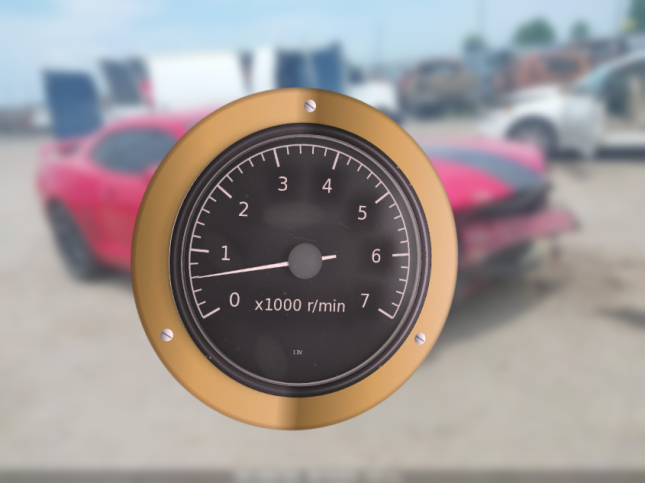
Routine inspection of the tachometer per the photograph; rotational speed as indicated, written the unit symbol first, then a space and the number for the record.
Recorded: rpm 600
